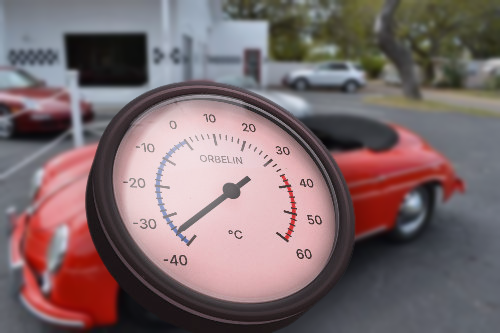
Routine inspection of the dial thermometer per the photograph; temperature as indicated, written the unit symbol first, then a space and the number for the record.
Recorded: °C -36
